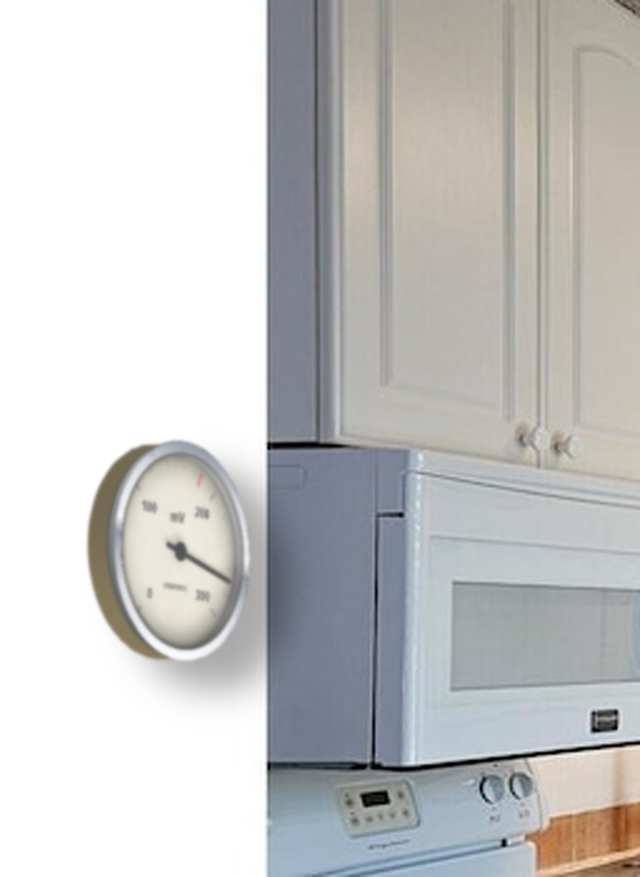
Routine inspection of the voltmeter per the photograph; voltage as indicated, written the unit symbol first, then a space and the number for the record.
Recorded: mV 270
